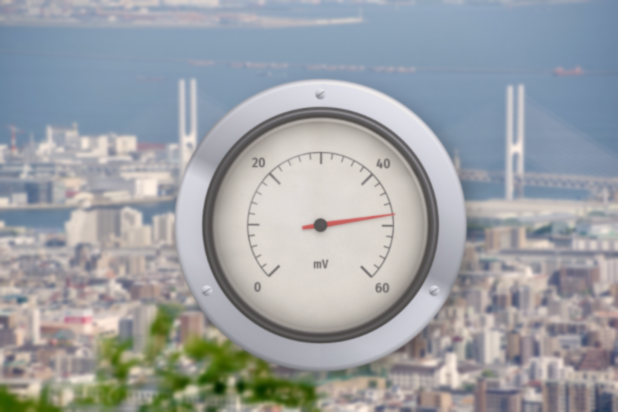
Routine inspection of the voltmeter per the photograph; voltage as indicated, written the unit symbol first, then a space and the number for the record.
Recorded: mV 48
